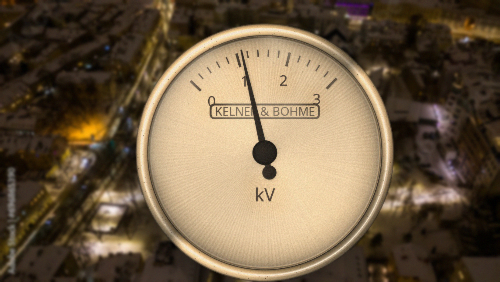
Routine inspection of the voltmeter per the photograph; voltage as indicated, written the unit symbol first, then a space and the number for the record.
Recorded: kV 1.1
